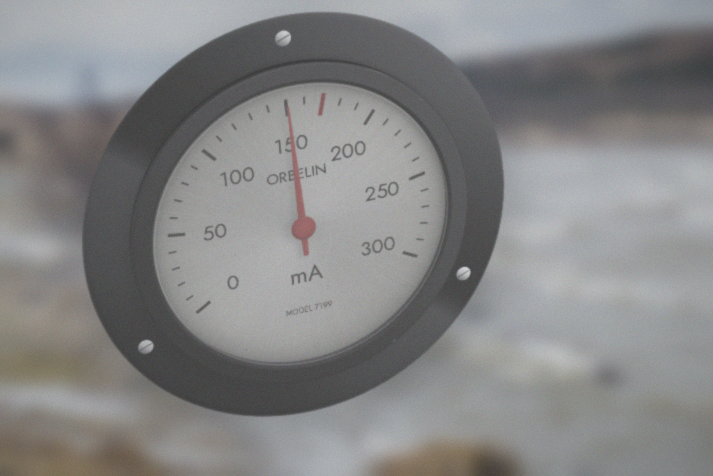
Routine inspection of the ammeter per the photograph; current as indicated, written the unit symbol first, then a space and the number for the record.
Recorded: mA 150
